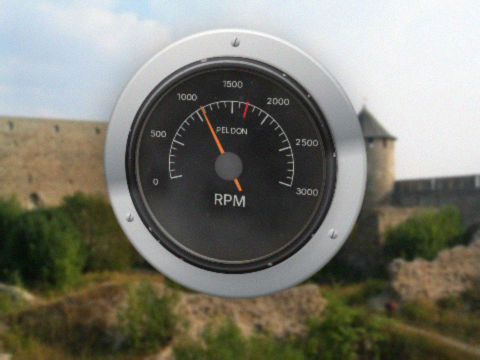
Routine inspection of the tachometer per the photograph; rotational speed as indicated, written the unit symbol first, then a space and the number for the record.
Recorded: rpm 1100
